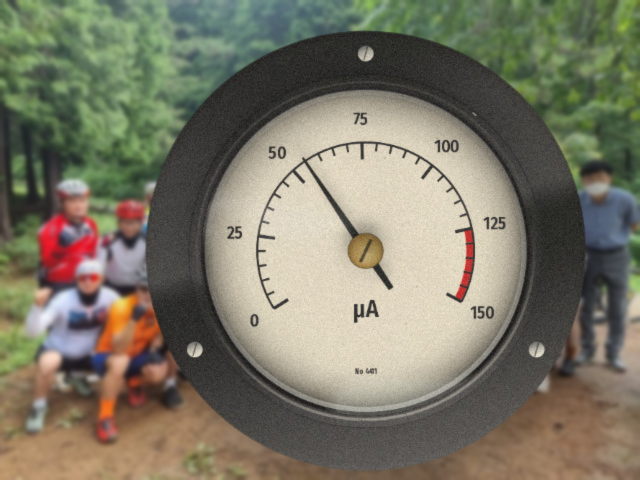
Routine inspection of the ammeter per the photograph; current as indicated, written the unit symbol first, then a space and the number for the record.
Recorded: µA 55
